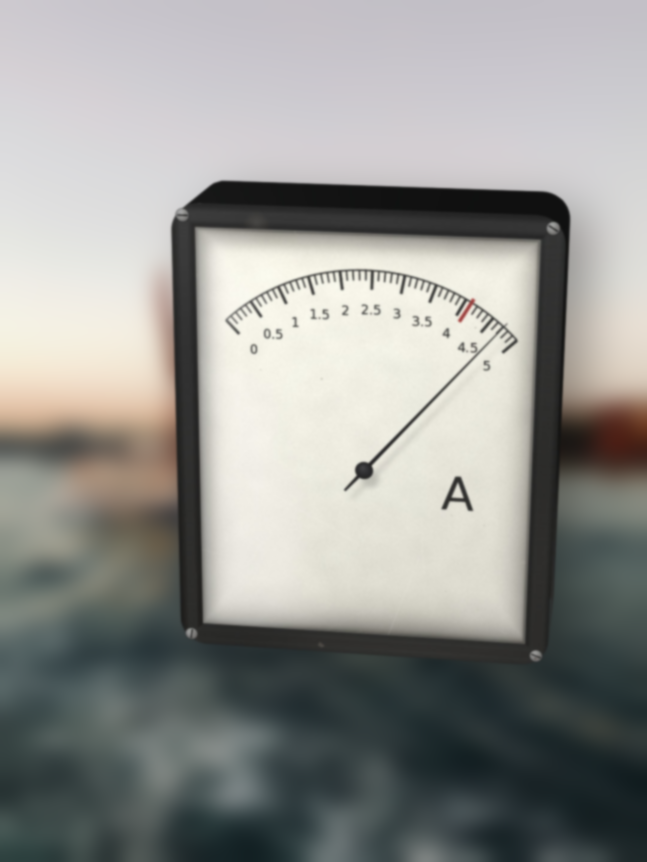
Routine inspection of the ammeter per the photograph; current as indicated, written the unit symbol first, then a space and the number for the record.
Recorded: A 4.7
